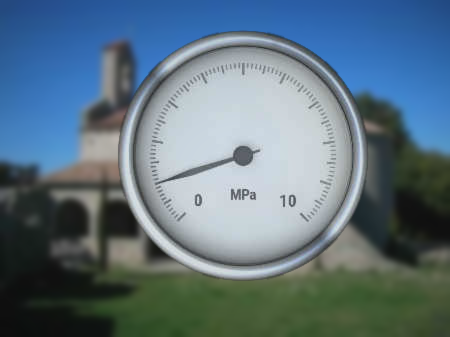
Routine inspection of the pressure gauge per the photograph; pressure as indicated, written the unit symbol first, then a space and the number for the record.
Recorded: MPa 1
